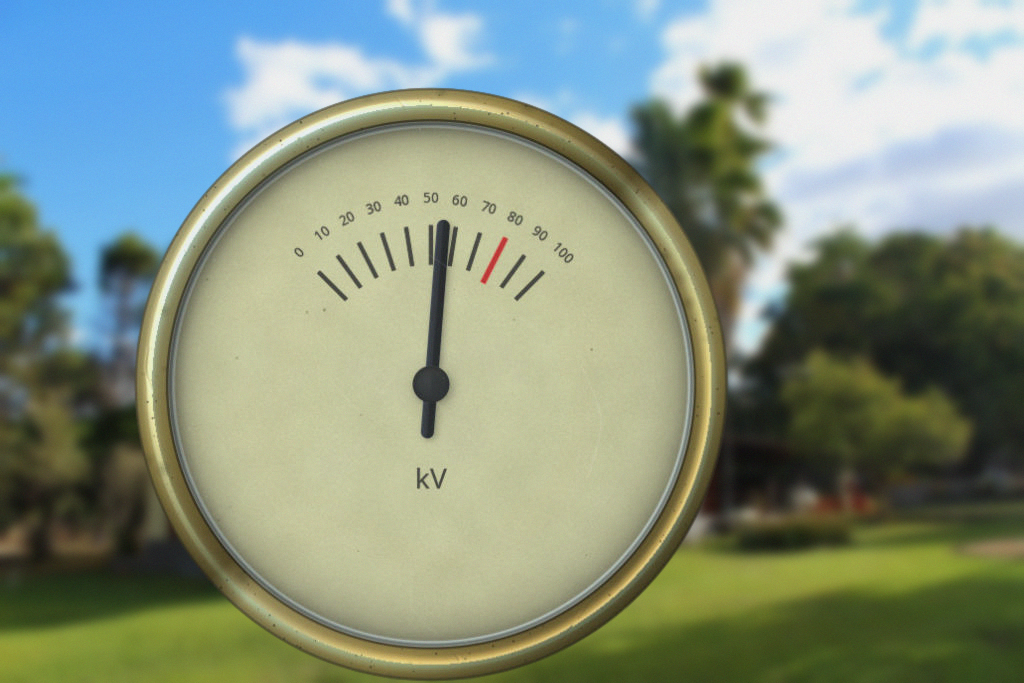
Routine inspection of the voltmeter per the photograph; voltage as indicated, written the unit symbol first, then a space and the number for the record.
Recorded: kV 55
